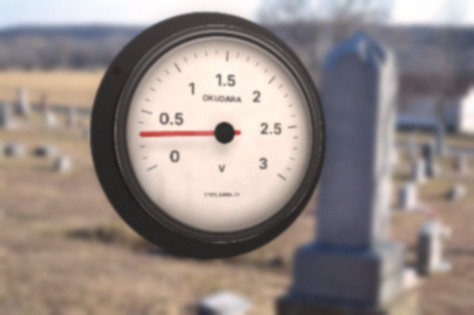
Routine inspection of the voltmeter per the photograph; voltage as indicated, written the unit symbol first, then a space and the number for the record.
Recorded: V 0.3
